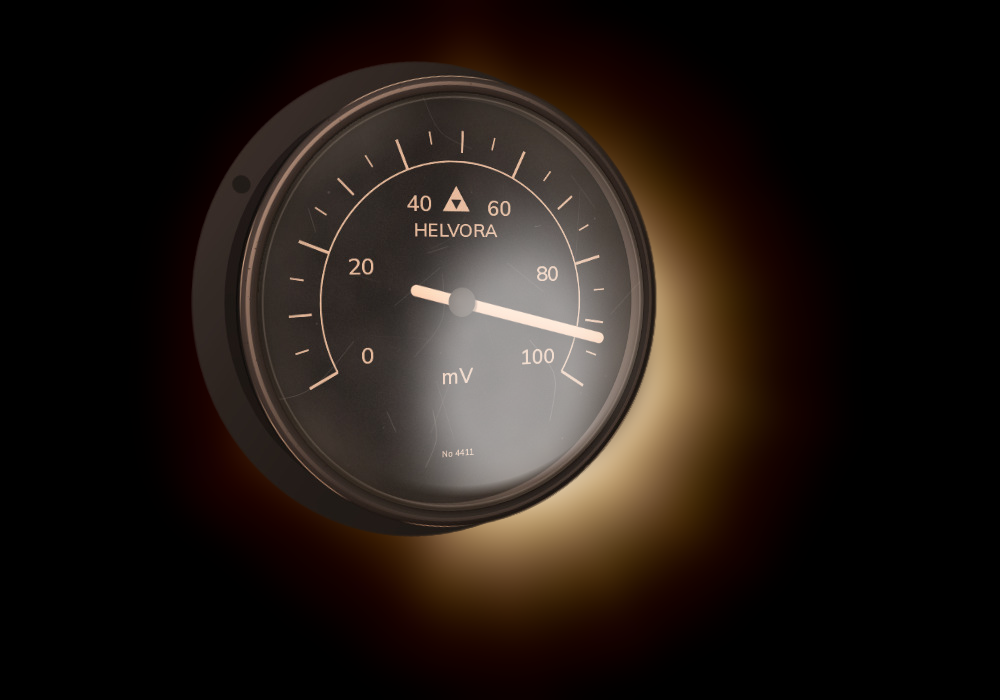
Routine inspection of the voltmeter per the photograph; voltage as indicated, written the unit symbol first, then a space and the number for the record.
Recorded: mV 92.5
